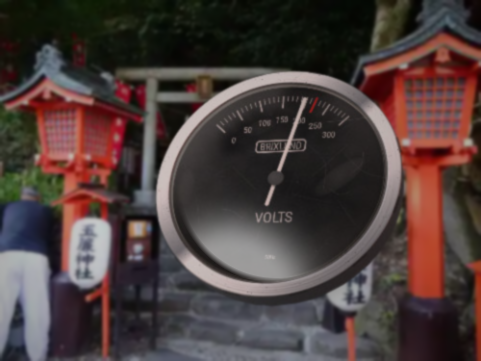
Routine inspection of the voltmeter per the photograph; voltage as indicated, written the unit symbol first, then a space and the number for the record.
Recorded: V 200
